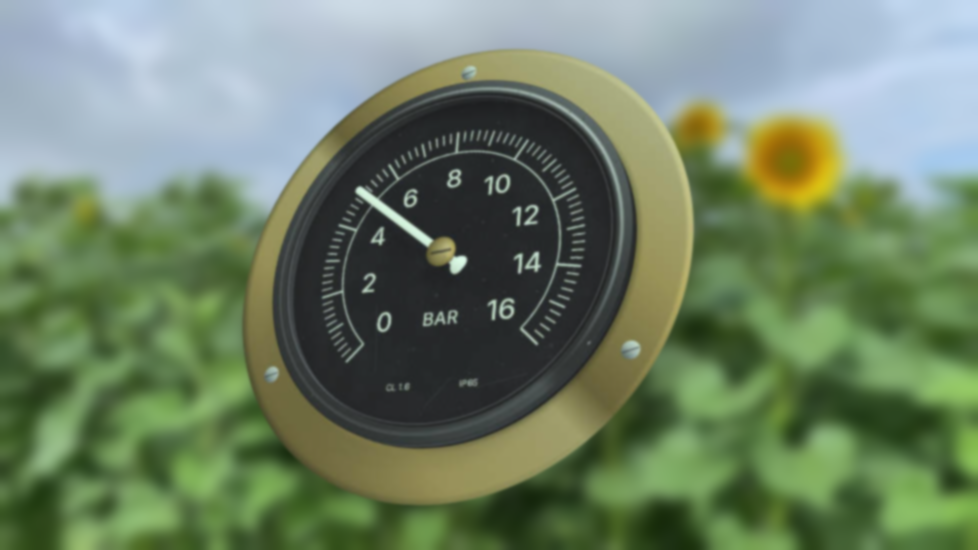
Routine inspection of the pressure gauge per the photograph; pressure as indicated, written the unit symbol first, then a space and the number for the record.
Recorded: bar 5
